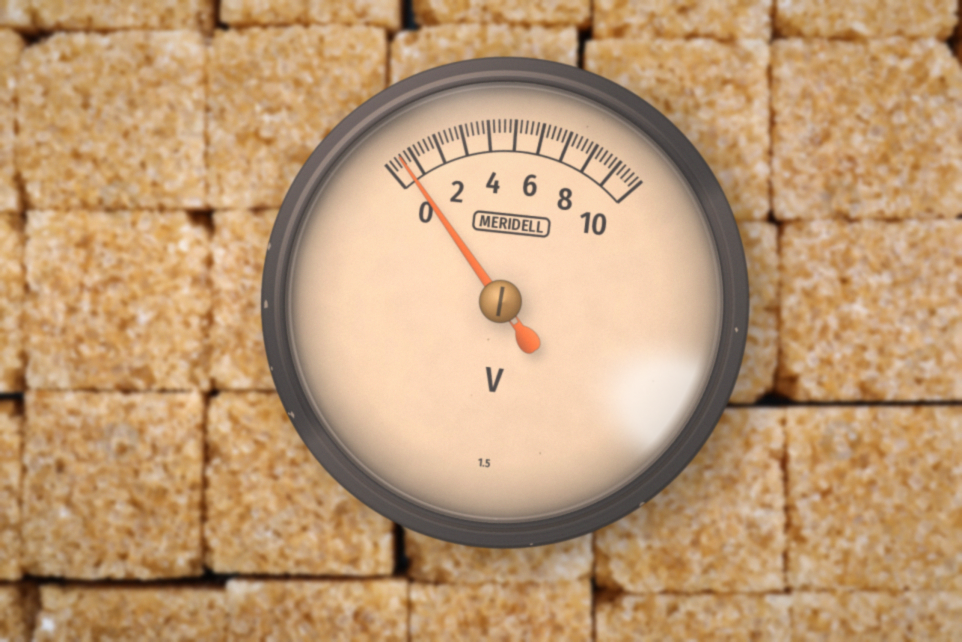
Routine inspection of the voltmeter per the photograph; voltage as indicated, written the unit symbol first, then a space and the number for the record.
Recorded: V 0.6
